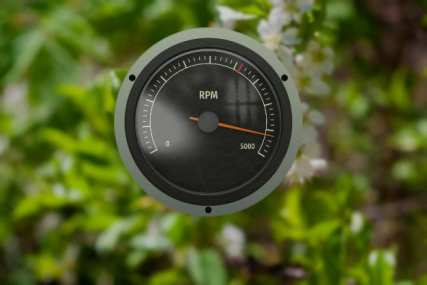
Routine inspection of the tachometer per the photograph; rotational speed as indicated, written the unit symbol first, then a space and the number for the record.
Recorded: rpm 4600
